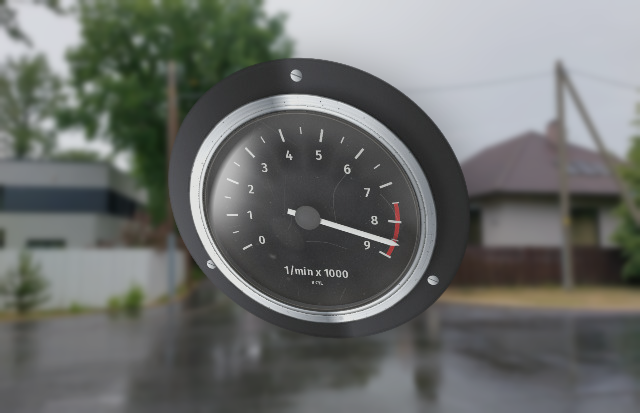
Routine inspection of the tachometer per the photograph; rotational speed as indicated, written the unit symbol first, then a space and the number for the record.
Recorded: rpm 8500
